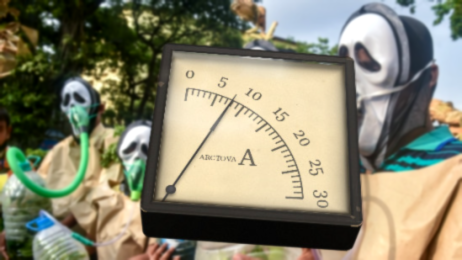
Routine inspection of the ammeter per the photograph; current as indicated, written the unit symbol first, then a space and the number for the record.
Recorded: A 8
